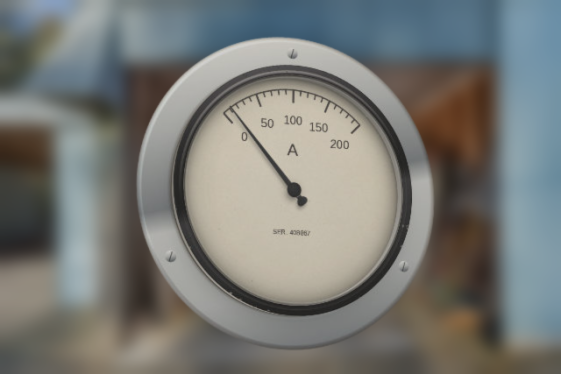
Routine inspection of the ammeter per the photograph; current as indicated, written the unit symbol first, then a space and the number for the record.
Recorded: A 10
